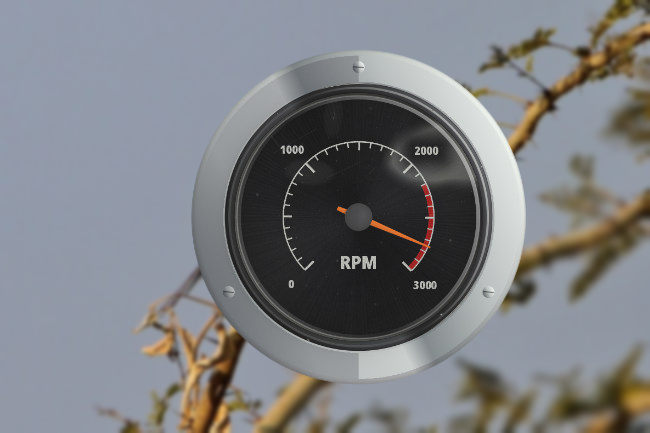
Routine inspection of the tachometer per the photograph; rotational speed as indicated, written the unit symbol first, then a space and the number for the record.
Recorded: rpm 2750
